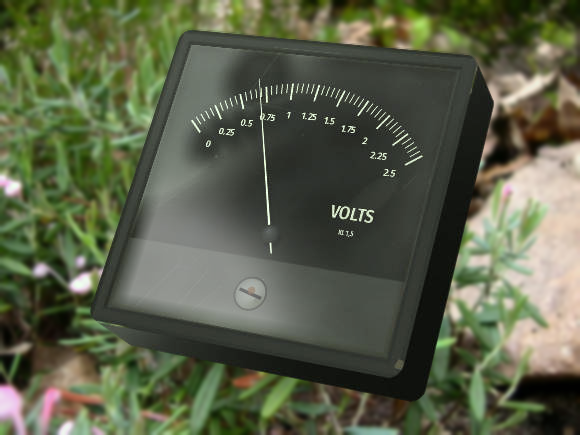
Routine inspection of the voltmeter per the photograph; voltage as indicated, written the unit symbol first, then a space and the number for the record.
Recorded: V 0.7
